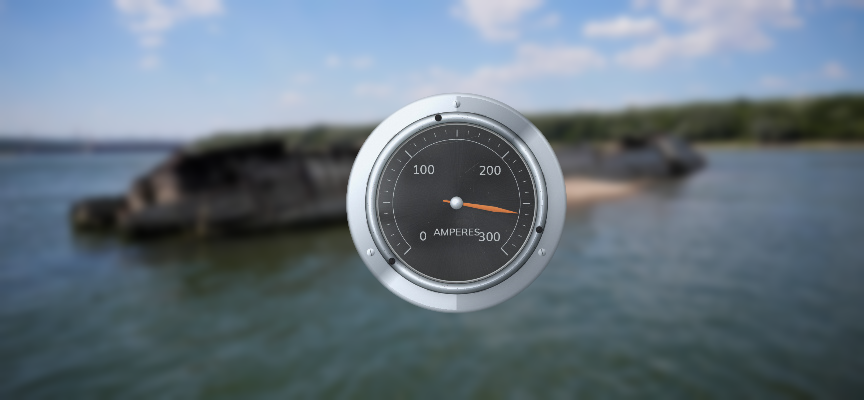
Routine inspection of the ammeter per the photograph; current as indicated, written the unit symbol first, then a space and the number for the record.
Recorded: A 260
